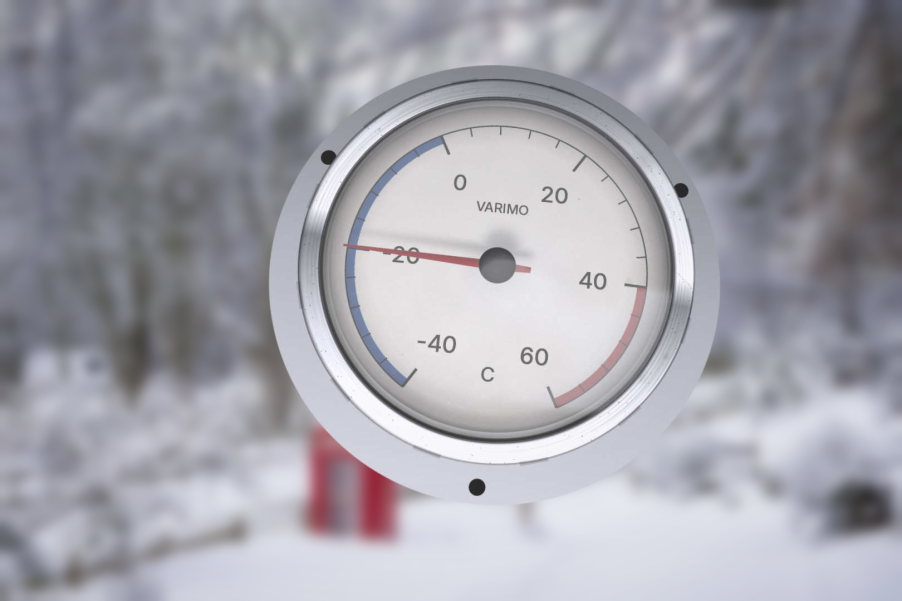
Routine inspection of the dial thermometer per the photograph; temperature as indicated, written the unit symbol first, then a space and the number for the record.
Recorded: °C -20
